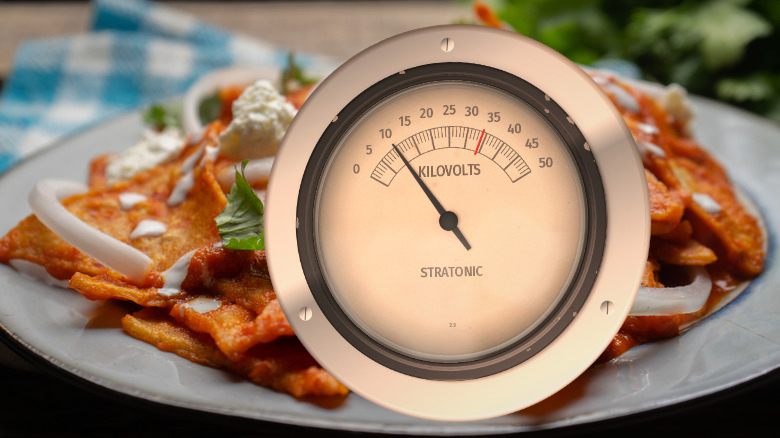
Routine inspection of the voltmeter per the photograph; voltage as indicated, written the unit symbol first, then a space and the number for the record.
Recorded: kV 10
